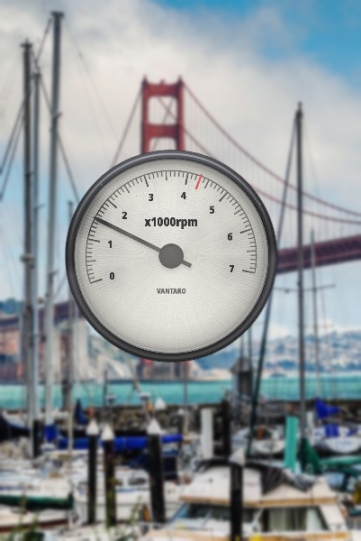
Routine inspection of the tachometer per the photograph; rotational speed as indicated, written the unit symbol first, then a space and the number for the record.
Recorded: rpm 1500
